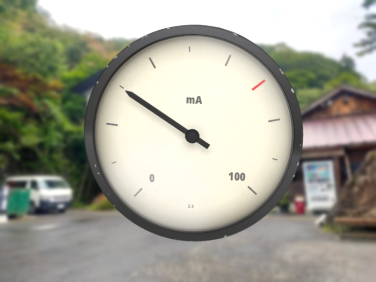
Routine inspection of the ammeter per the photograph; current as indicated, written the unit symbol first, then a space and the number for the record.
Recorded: mA 30
